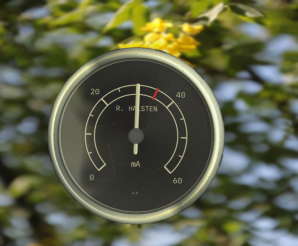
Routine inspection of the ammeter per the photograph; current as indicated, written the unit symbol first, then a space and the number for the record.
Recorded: mA 30
